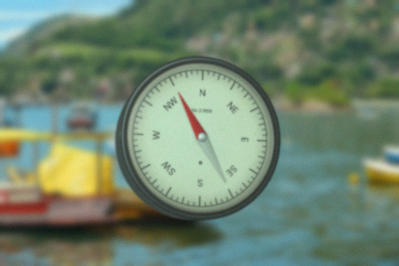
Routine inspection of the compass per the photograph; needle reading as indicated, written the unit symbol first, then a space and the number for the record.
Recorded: ° 330
